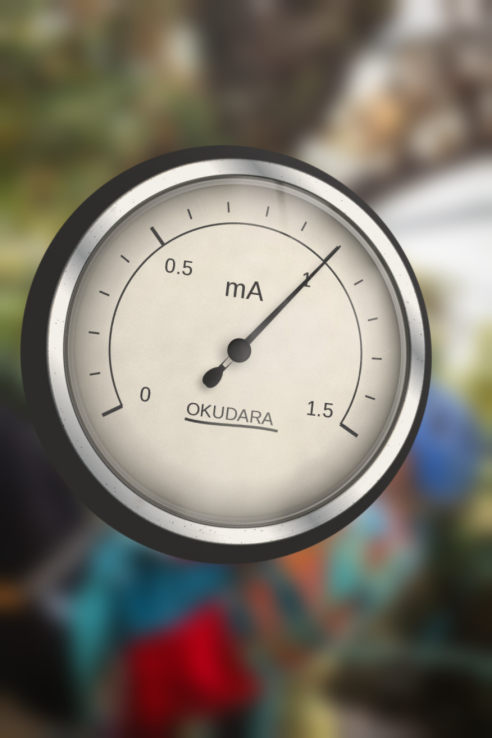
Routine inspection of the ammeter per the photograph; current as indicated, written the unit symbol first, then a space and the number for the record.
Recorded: mA 1
